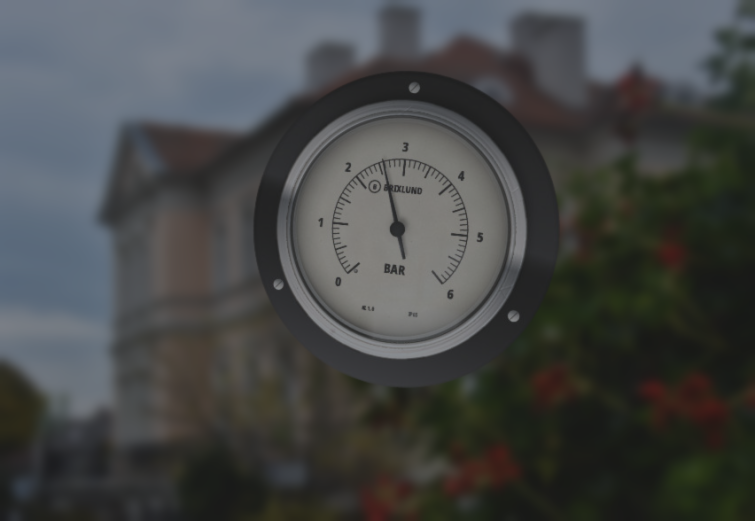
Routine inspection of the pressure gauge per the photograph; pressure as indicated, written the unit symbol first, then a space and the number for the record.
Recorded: bar 2.6
